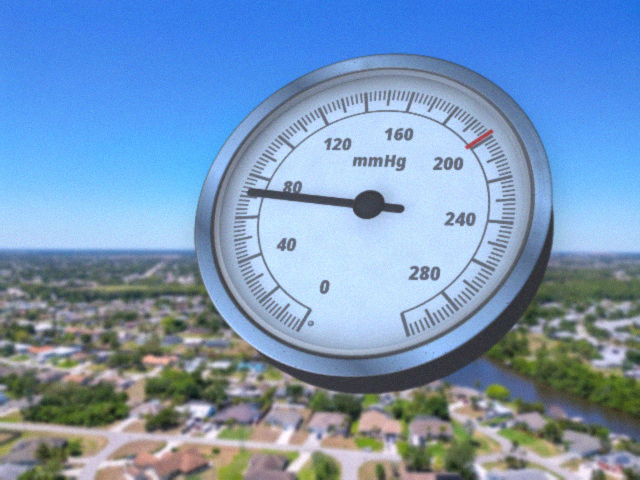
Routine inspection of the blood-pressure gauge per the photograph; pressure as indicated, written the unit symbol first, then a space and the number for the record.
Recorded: mmHg 70
